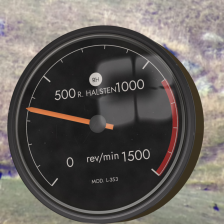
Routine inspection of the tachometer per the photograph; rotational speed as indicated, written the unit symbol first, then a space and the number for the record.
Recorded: rpm 350
